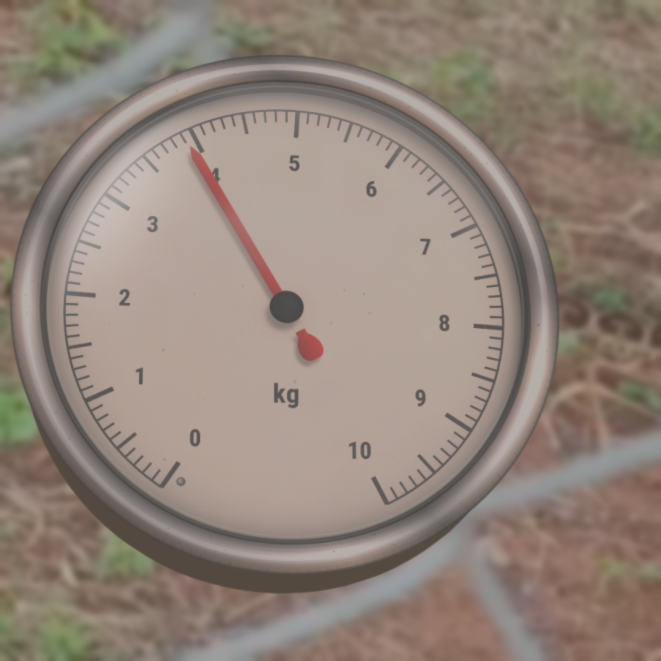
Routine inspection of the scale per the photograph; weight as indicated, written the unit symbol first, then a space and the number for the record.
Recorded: kg 3.9
